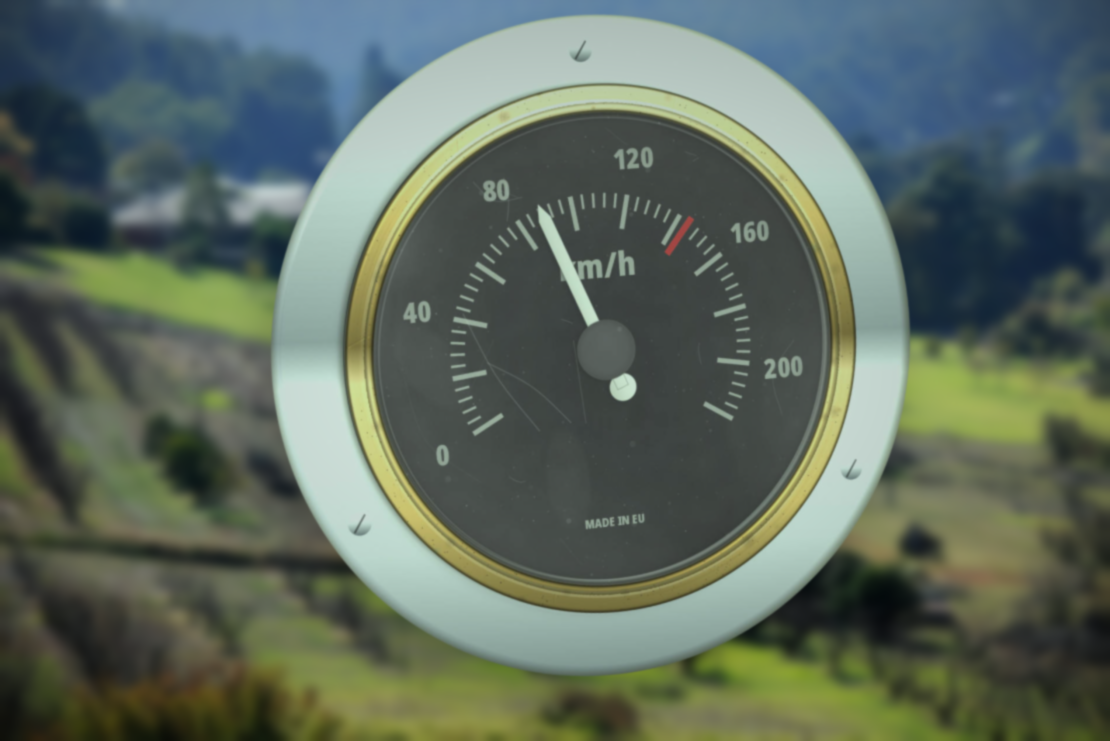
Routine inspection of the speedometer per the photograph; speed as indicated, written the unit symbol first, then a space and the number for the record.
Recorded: km/h 88
